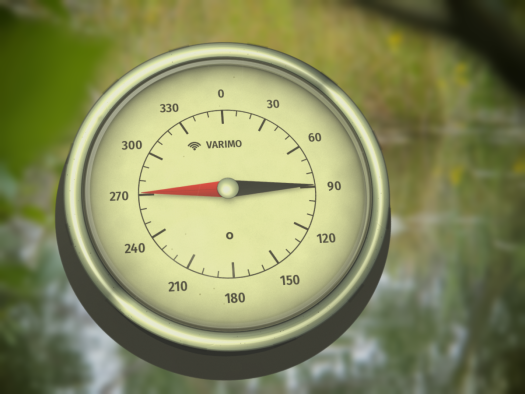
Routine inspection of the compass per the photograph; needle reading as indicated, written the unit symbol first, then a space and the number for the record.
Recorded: ° 270
